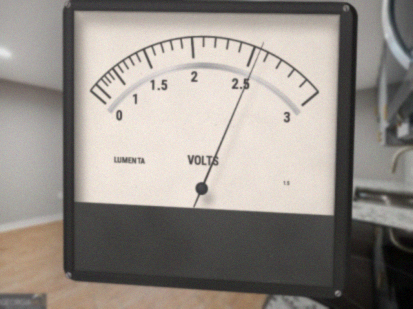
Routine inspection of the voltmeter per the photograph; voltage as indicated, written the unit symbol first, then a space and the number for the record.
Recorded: V 2.55
